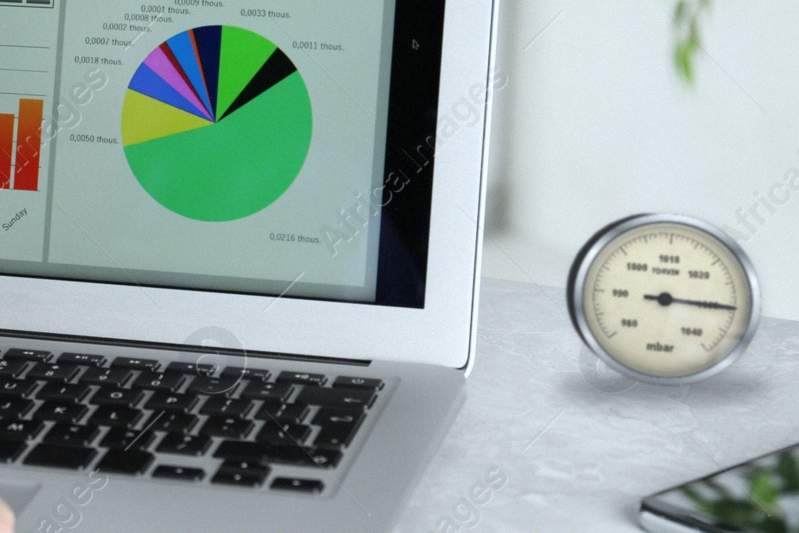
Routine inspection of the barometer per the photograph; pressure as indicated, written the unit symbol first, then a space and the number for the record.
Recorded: mbar 1030
